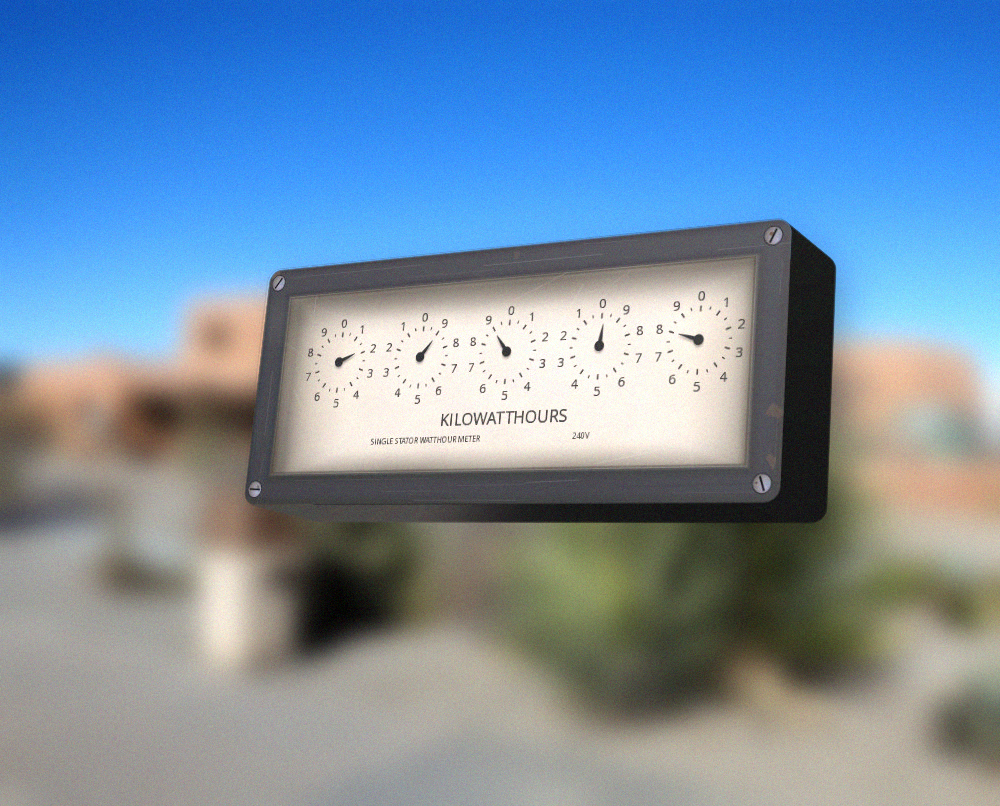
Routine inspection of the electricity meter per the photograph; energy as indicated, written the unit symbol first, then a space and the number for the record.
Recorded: kWh 18898
